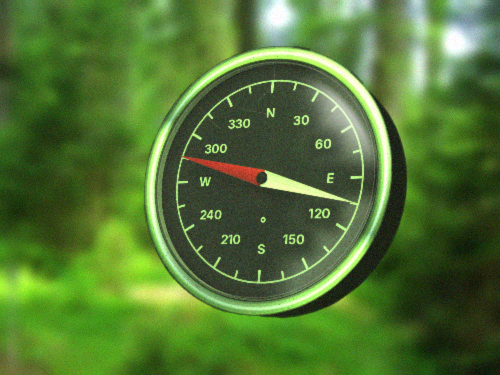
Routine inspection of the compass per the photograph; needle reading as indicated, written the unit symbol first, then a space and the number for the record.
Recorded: ° 285
